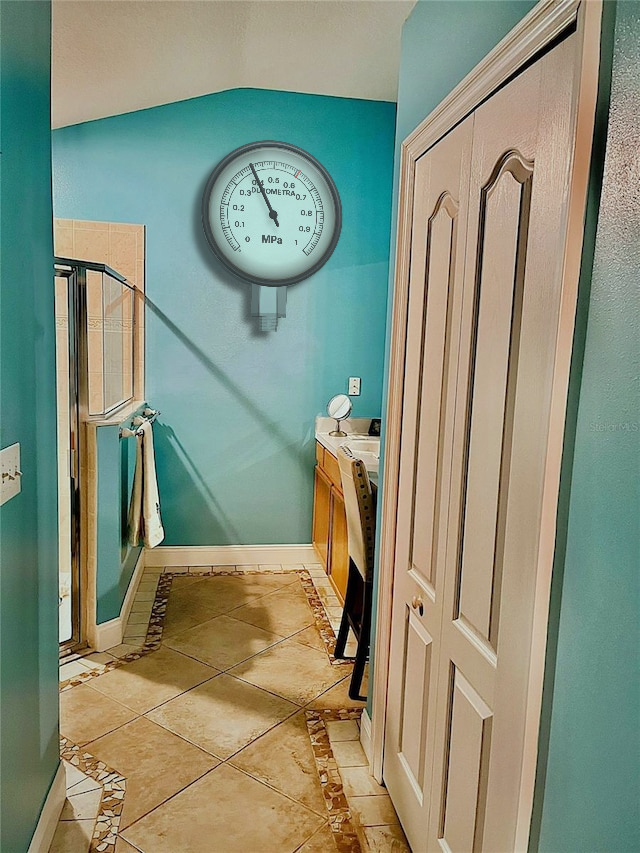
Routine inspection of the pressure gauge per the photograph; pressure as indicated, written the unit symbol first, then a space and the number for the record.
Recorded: MPa 0.4
